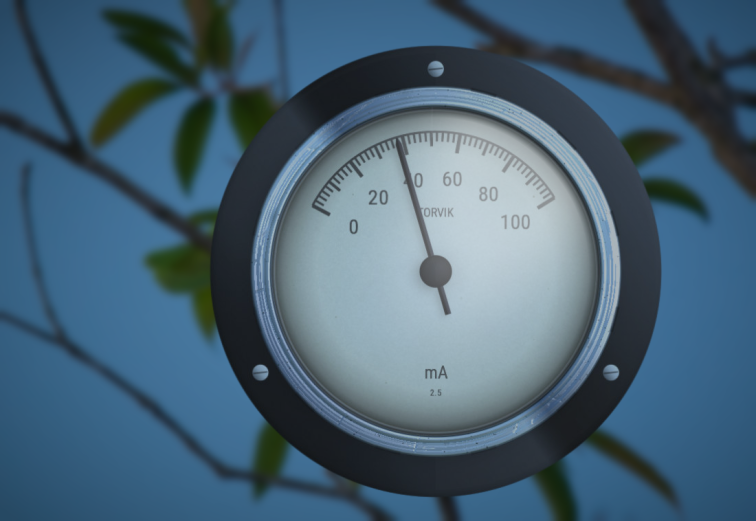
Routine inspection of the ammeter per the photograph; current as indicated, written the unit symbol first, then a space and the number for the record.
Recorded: mA 38
